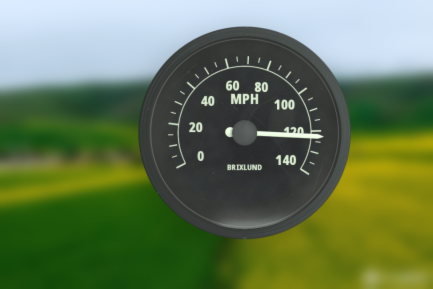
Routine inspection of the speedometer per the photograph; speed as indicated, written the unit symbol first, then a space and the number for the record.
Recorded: mph 122.5
